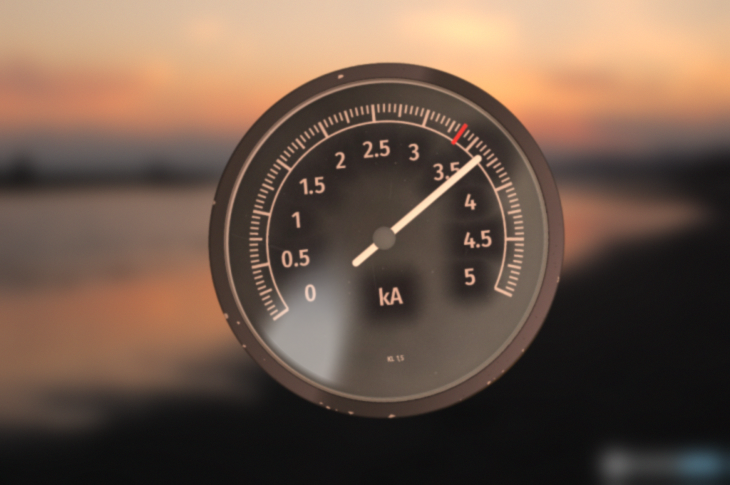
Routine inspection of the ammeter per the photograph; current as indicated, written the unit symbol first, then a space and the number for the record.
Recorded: kA 3.65
